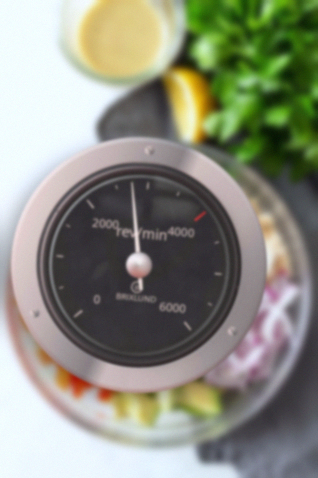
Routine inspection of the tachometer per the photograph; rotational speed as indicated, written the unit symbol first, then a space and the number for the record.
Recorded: rpm 2750
